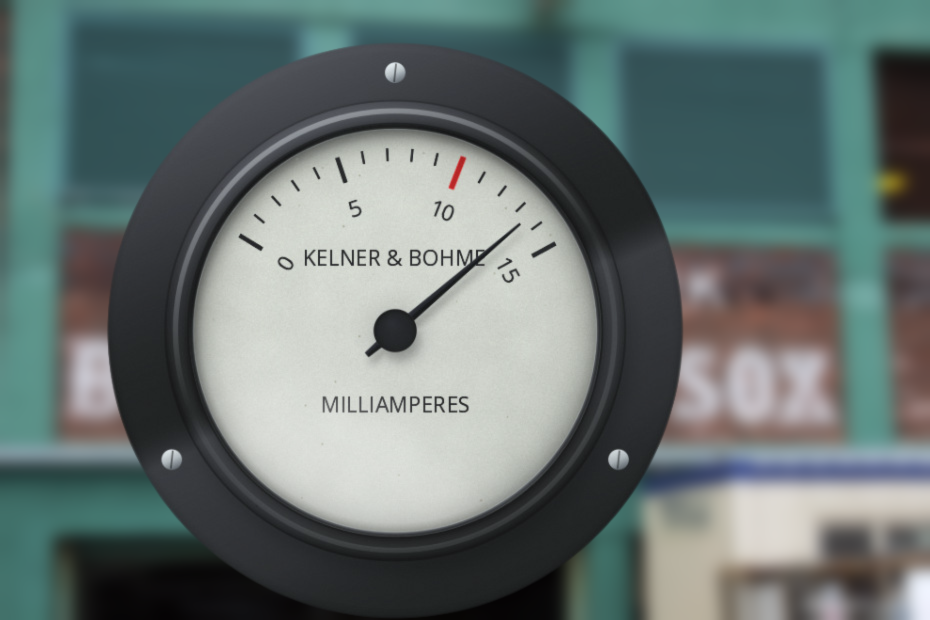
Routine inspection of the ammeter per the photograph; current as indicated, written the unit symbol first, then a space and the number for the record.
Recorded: mA 13.5
